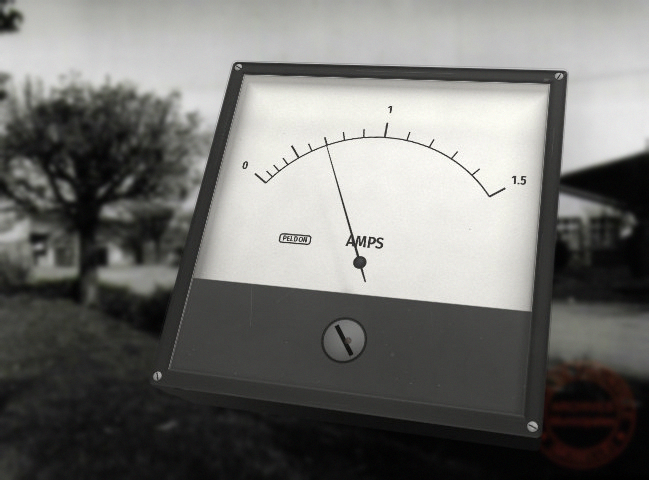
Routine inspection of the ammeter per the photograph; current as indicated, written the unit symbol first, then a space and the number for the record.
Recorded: A 0.7
